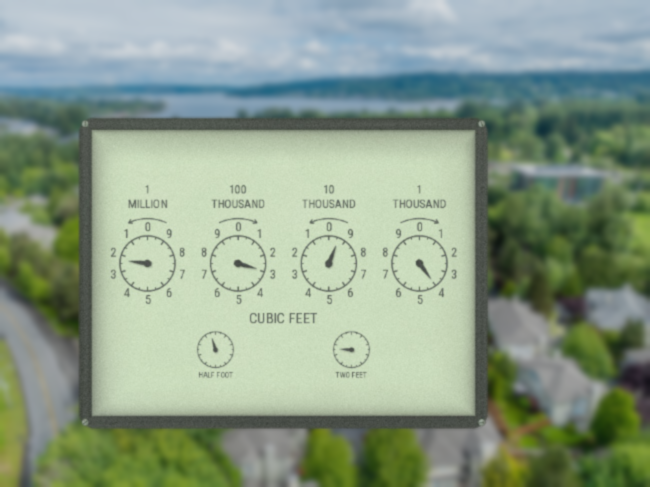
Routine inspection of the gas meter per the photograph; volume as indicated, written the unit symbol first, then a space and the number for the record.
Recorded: ft³ 229400
